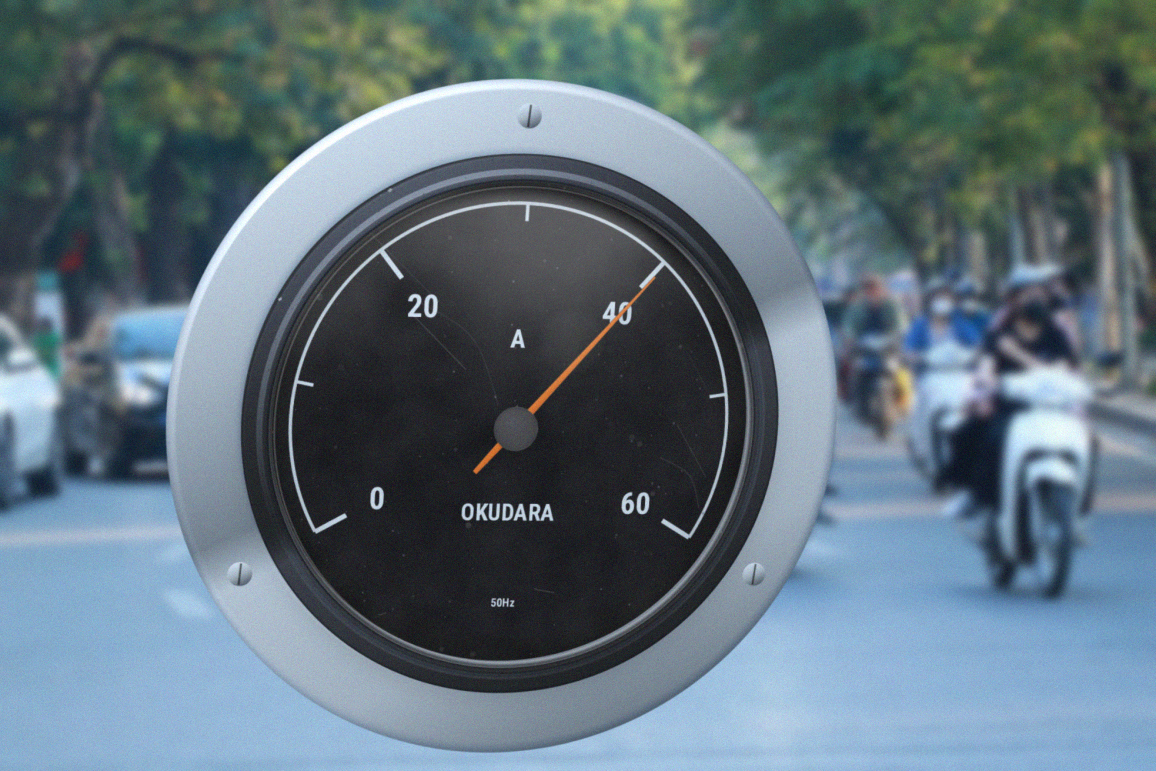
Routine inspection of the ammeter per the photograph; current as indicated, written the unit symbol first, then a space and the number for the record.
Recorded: A 40
